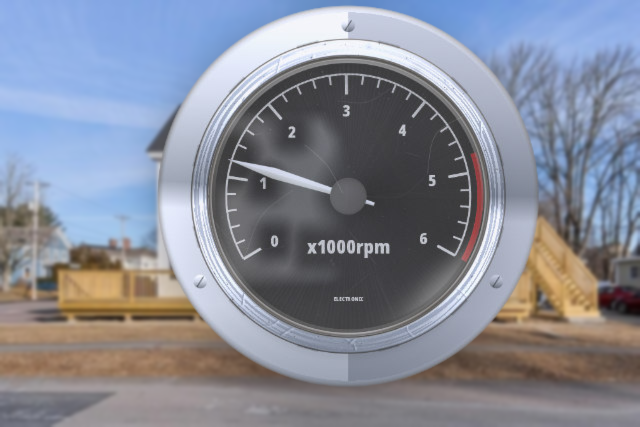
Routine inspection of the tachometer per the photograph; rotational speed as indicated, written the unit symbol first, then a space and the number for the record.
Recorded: rpm 1200
